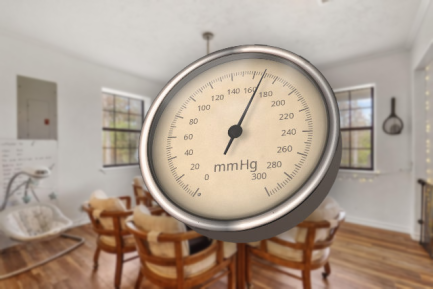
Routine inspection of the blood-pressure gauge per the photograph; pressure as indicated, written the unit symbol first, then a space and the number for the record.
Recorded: mmHg 170
